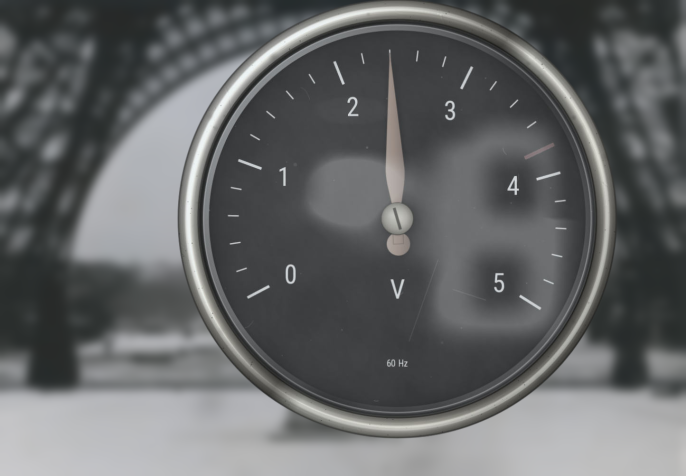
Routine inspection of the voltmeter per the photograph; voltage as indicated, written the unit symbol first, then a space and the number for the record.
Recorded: V 2.4
